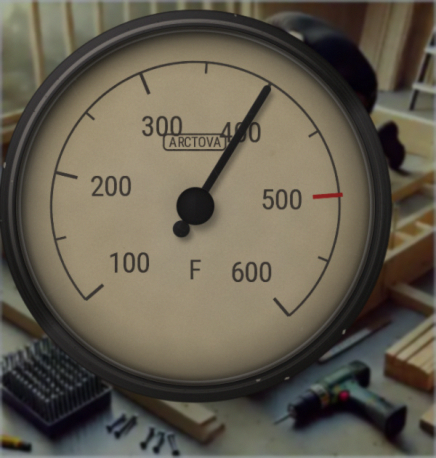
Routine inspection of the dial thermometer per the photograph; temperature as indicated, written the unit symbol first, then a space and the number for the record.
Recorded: °F 400
